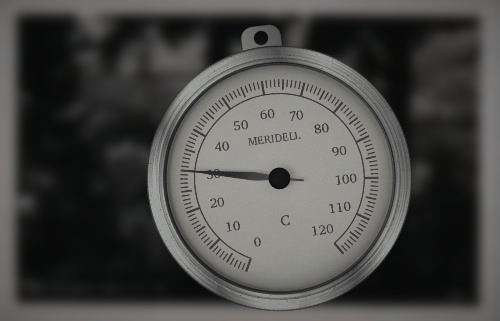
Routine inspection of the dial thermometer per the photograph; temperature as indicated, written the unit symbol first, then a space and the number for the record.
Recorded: °C 30
